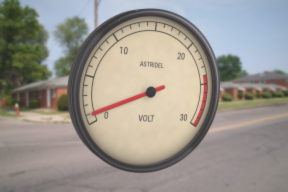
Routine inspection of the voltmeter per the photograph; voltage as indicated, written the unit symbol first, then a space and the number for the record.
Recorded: V 1
